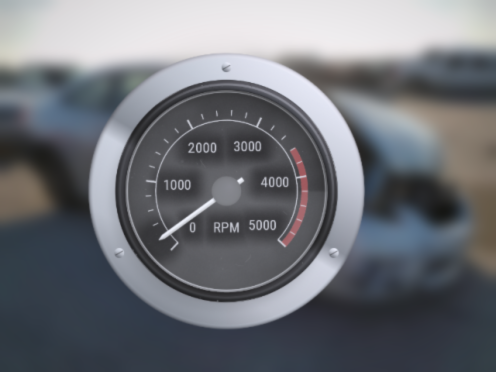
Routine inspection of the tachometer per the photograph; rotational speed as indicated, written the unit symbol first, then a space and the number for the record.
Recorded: rpm 200
